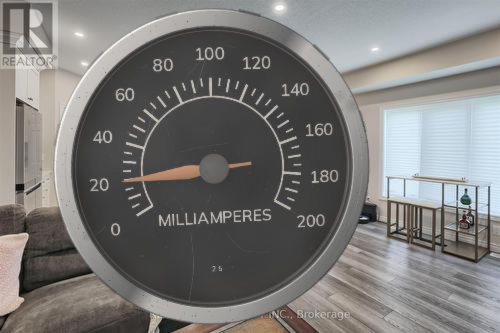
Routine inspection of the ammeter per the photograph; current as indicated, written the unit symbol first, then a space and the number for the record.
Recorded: mA 20
